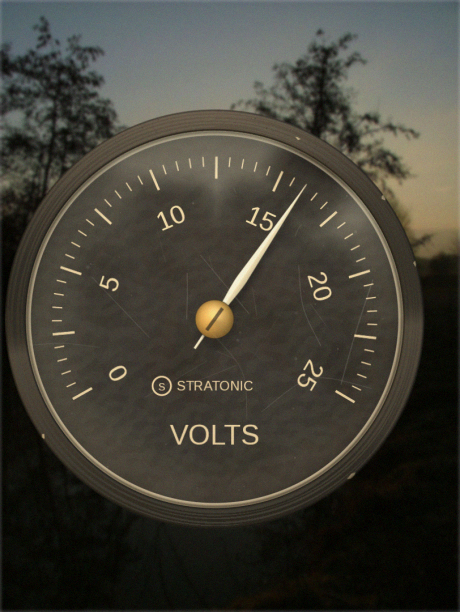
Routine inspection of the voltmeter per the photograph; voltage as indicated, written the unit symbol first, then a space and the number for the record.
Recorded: V 16
